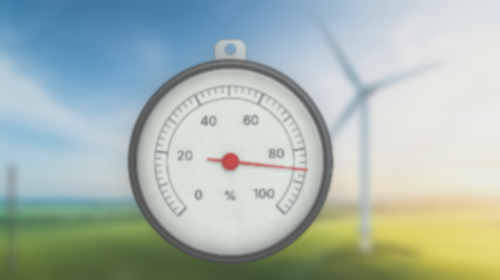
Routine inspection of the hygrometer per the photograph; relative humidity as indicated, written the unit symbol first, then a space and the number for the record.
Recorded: % 86
